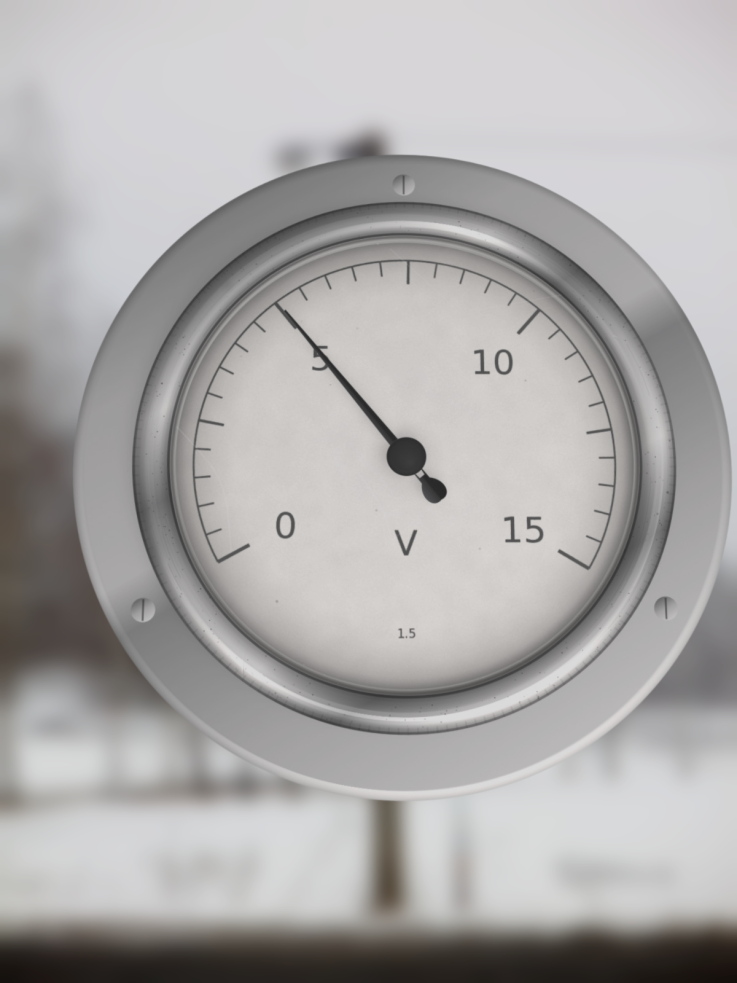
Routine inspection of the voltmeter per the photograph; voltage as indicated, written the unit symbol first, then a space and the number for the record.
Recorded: V 5
